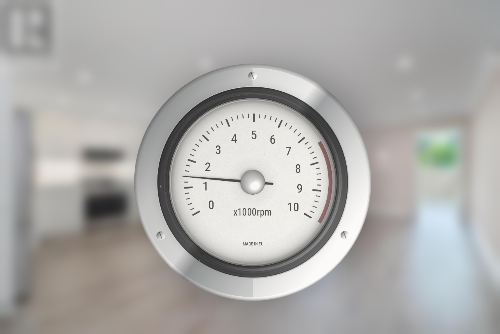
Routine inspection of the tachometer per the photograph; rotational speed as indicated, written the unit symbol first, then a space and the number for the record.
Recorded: rpm 1400
